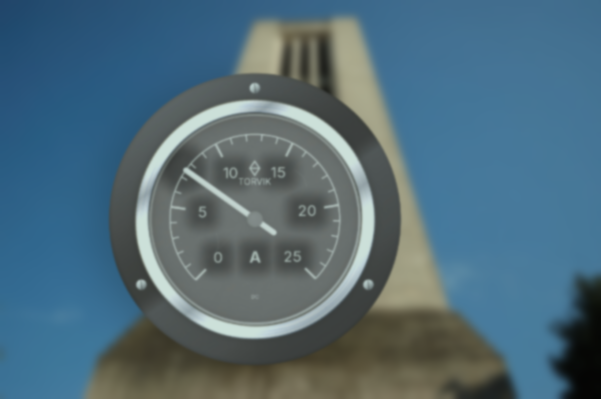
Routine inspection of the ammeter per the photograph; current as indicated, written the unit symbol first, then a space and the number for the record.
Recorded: A 7.5
